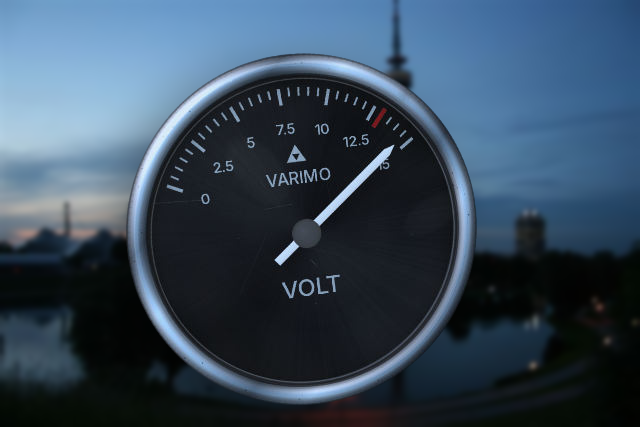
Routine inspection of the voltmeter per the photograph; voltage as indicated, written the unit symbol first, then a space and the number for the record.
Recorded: V 14.5
